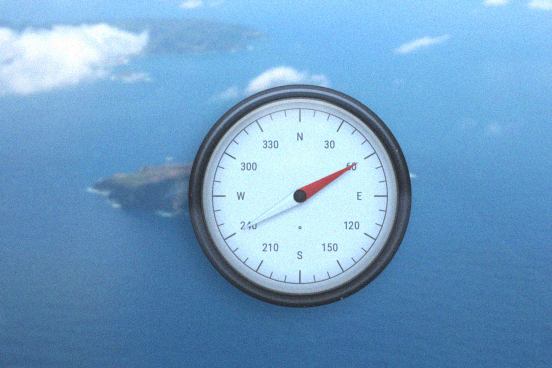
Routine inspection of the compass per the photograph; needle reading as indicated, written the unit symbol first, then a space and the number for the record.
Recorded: ° 60
